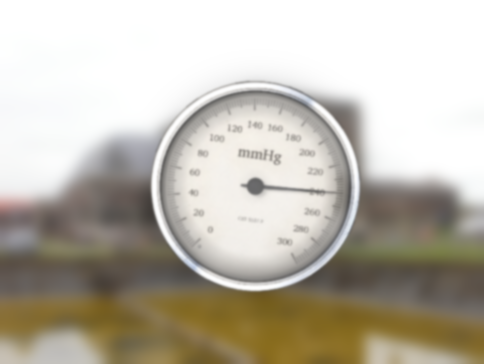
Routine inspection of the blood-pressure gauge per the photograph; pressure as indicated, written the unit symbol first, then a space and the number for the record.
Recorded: mmHg 240
